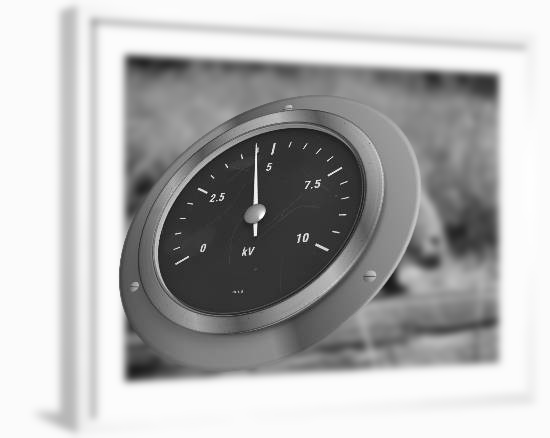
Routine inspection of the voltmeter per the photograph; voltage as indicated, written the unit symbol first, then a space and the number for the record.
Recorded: kV 4.5
